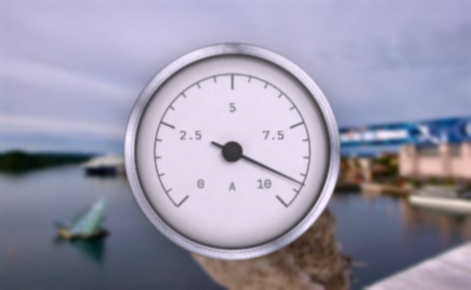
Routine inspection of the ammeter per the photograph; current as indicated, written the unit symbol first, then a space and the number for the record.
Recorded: A 9.25
